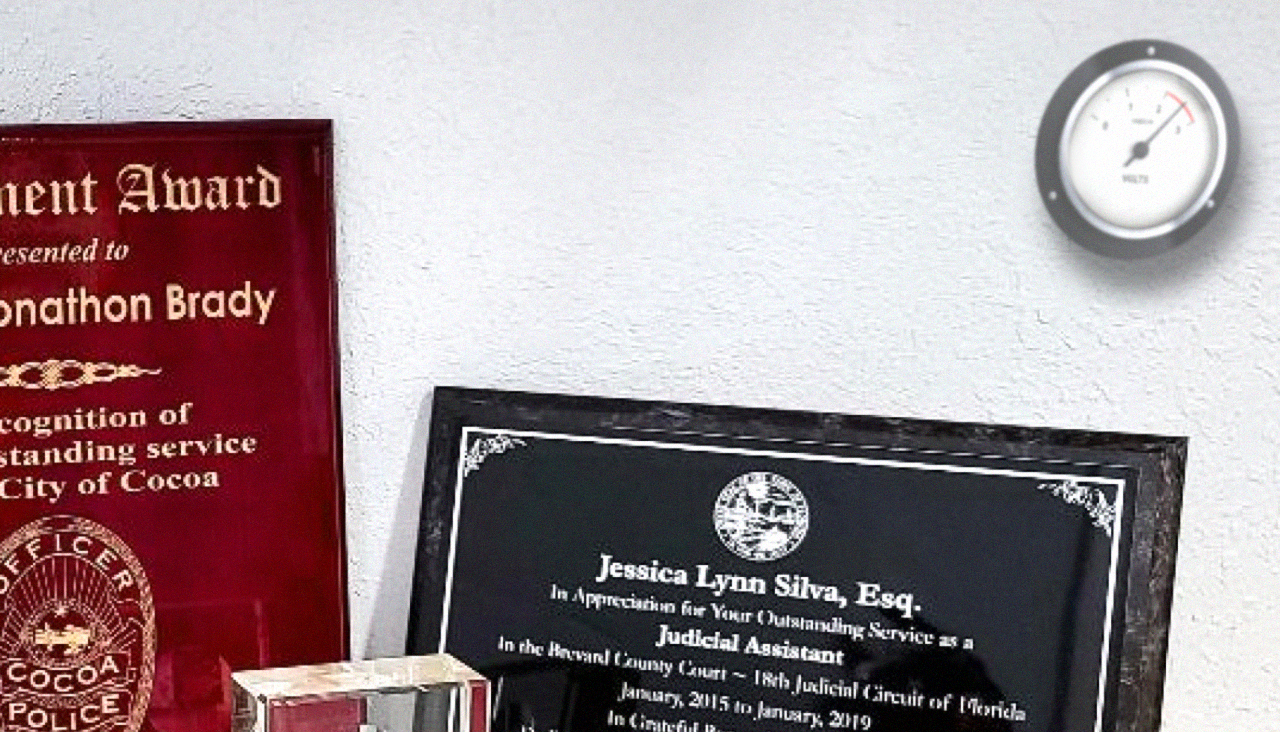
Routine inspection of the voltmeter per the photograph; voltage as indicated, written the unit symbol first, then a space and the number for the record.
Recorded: V 2.5
